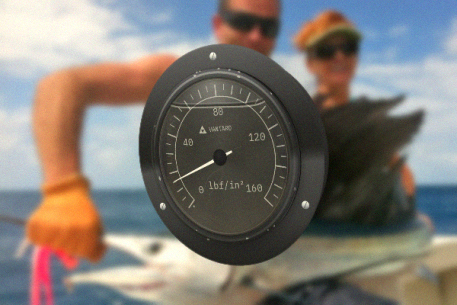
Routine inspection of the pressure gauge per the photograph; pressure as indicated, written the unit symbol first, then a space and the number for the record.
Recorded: psi 15
